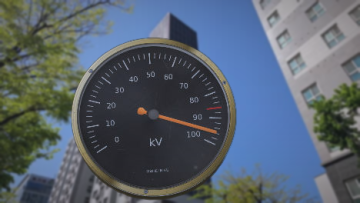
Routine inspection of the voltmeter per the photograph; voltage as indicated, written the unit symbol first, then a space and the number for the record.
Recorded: kV 96
